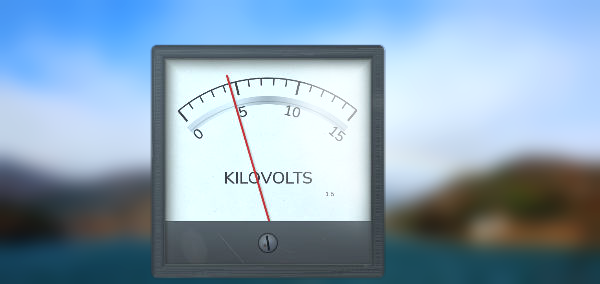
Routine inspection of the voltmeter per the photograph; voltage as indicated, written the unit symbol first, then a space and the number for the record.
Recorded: kV 4.5
